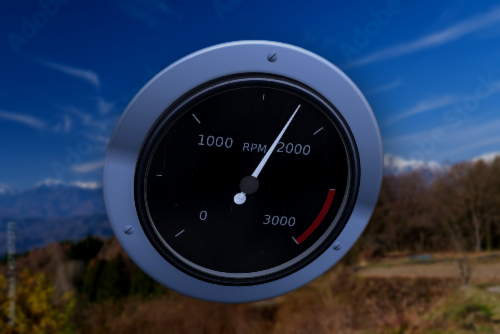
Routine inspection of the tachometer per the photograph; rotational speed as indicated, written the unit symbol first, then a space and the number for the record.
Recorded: rpm 1750
